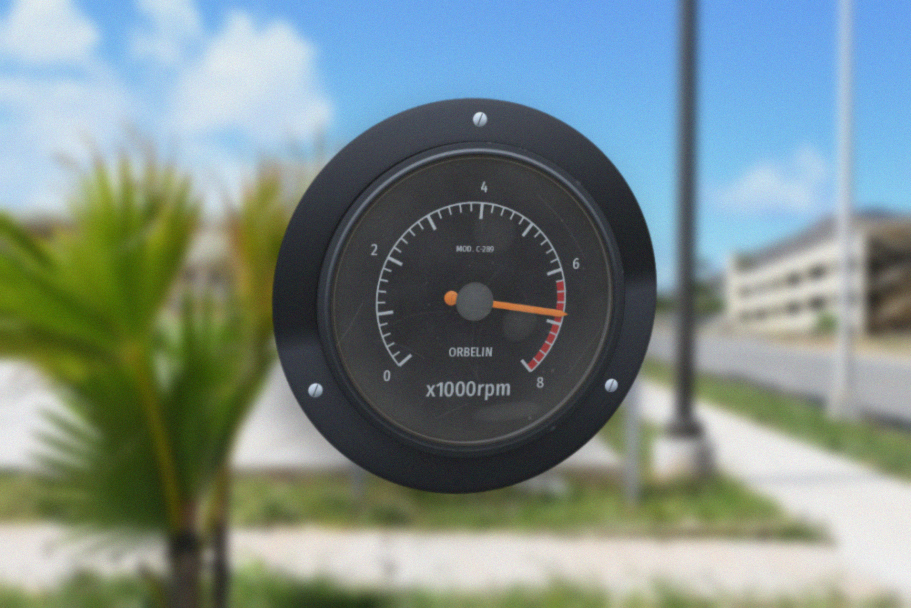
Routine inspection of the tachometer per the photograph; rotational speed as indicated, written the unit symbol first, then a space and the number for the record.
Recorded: rpm 6800
